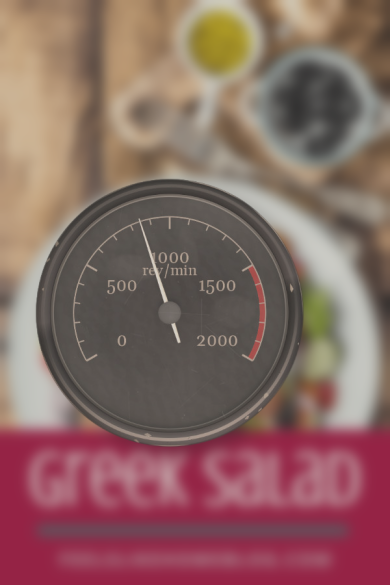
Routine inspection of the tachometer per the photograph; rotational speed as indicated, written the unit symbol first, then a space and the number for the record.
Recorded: rpm 850
